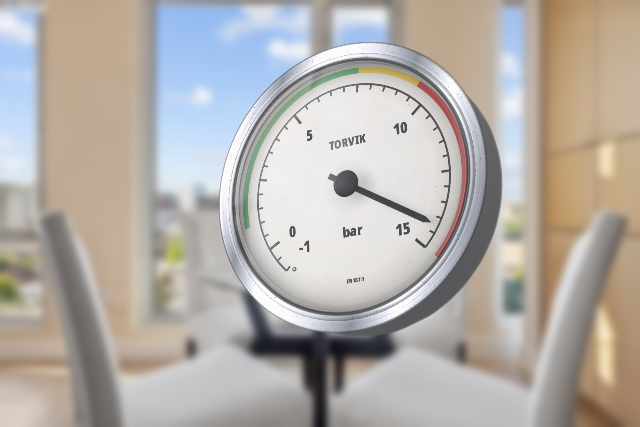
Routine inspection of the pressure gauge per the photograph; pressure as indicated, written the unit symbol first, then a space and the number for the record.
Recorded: bar 14.25
